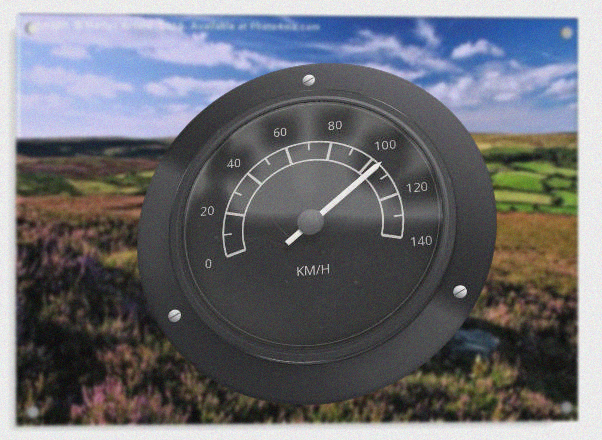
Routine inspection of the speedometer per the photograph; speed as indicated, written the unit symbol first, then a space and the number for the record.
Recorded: km/h 105
